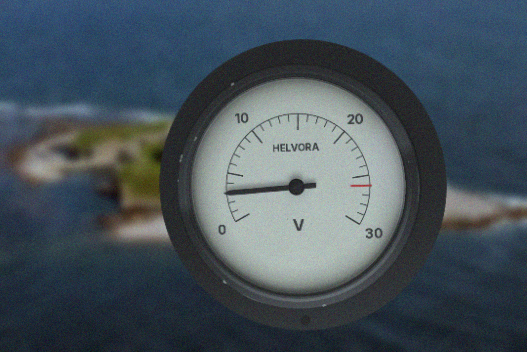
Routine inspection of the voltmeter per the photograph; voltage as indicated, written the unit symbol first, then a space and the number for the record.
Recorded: V 3
